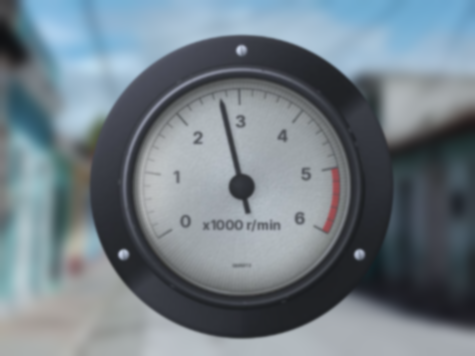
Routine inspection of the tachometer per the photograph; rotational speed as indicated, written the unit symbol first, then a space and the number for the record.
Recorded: rpm 2700
